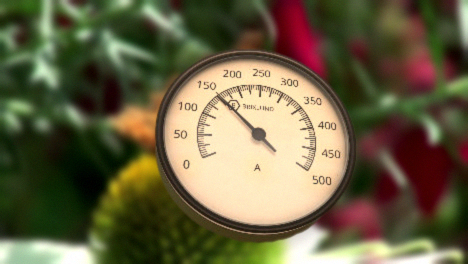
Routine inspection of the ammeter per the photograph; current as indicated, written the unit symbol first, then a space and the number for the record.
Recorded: A 150
